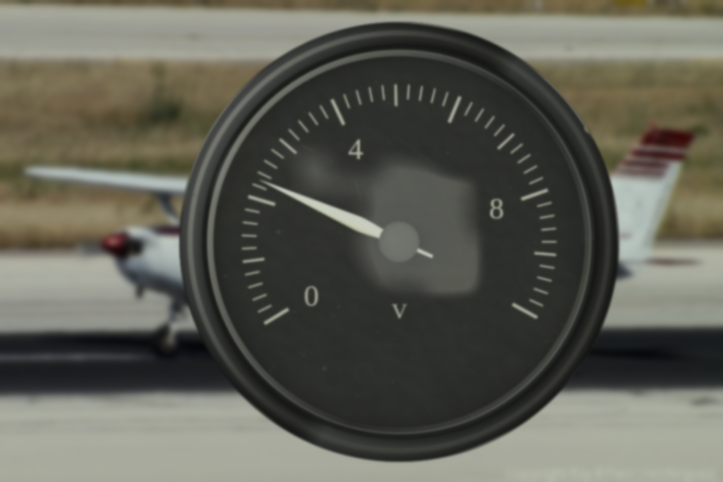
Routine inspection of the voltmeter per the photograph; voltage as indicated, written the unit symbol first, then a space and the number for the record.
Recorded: V 2.3
